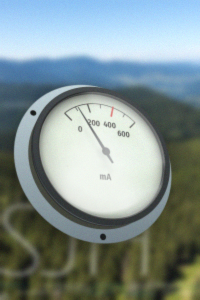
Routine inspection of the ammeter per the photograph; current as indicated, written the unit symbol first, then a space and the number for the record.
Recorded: mA 100
